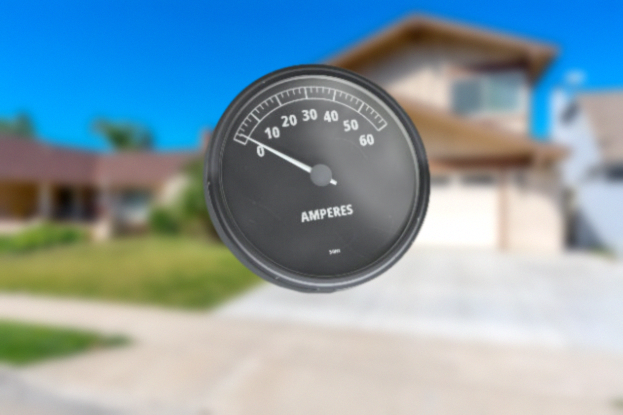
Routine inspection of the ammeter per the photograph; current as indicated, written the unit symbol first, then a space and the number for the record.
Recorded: A 2
